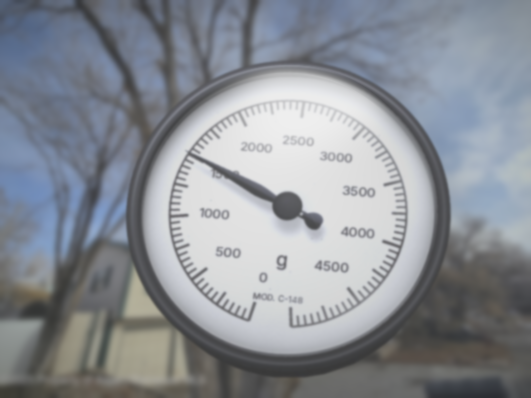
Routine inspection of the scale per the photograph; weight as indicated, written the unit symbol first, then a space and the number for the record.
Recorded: g 1500
